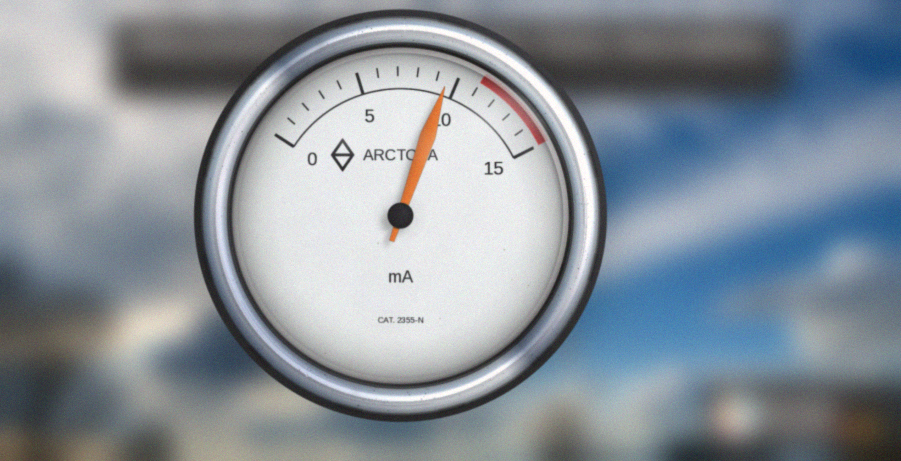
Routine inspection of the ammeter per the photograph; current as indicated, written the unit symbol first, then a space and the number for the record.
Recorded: mA 9.5
